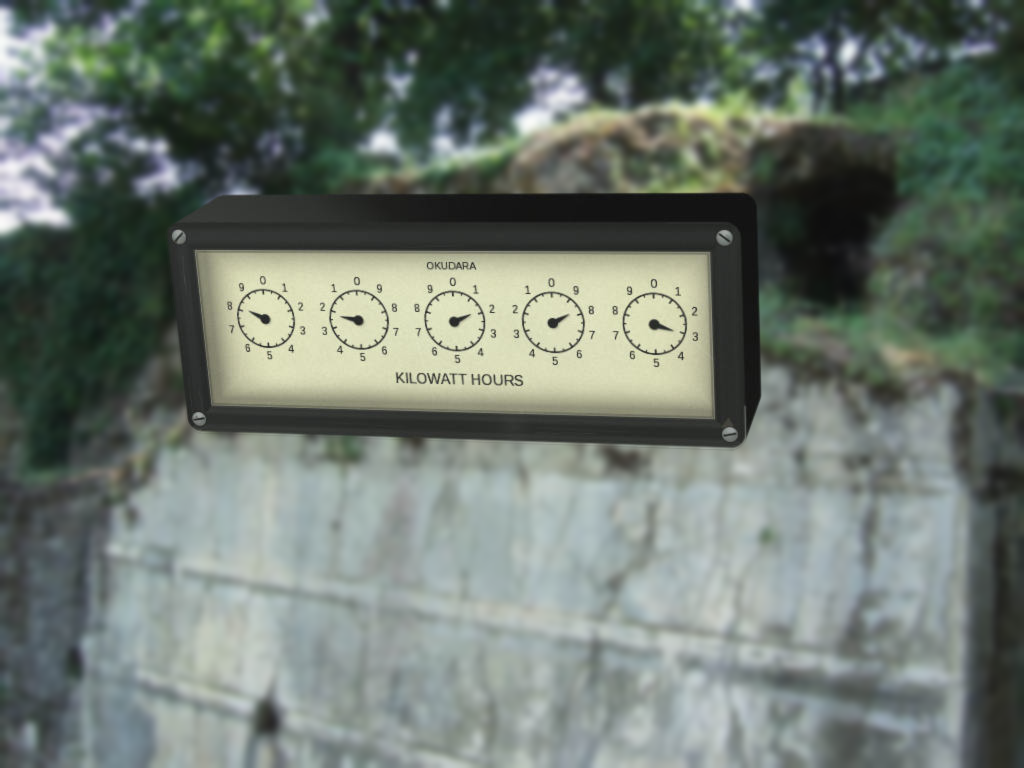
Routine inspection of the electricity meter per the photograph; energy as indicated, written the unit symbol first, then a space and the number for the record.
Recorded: kWh 82183
